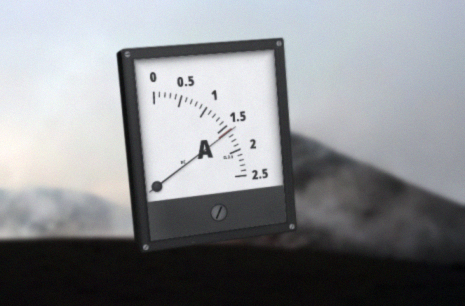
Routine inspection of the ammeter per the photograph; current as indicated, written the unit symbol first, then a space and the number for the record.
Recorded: A 1.6
